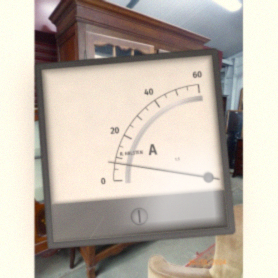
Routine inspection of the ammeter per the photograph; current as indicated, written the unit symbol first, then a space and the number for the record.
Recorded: A 7.5
